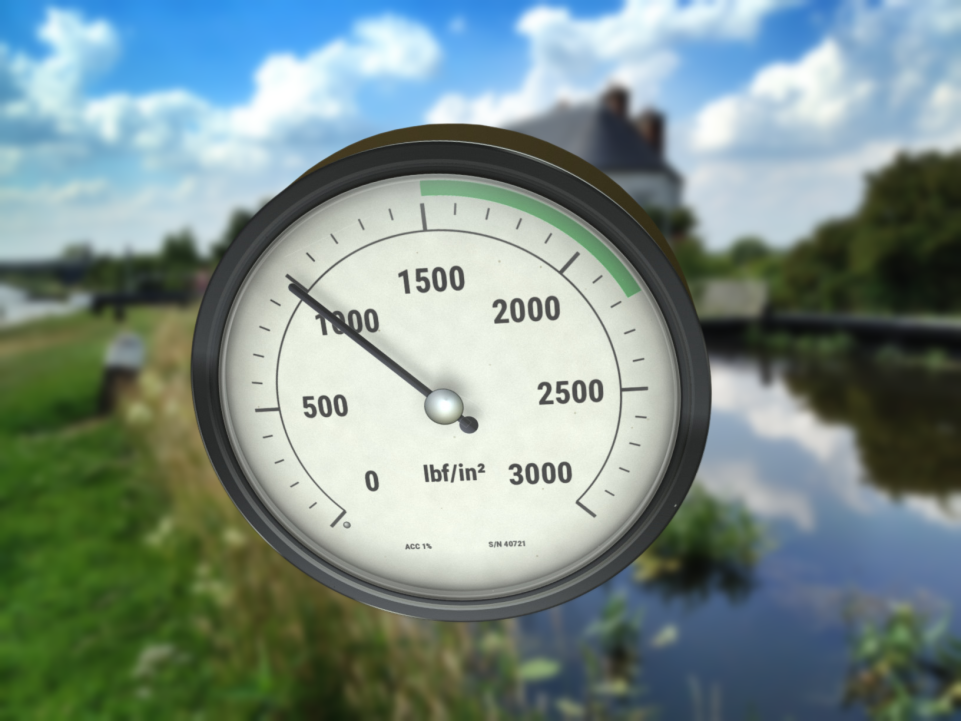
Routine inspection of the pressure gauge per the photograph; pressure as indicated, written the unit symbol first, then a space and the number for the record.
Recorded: psi 1000
